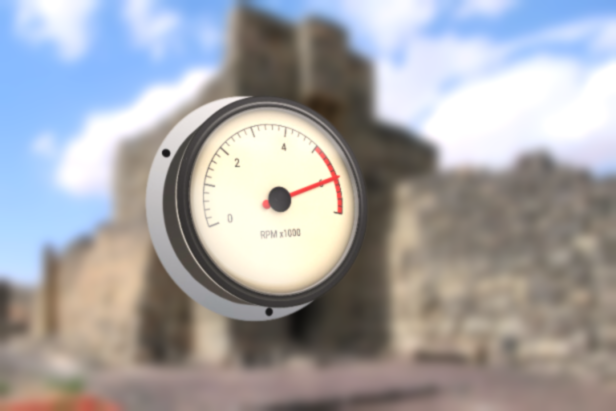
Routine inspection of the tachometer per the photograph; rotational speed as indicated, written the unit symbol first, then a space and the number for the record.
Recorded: rpm 6000
